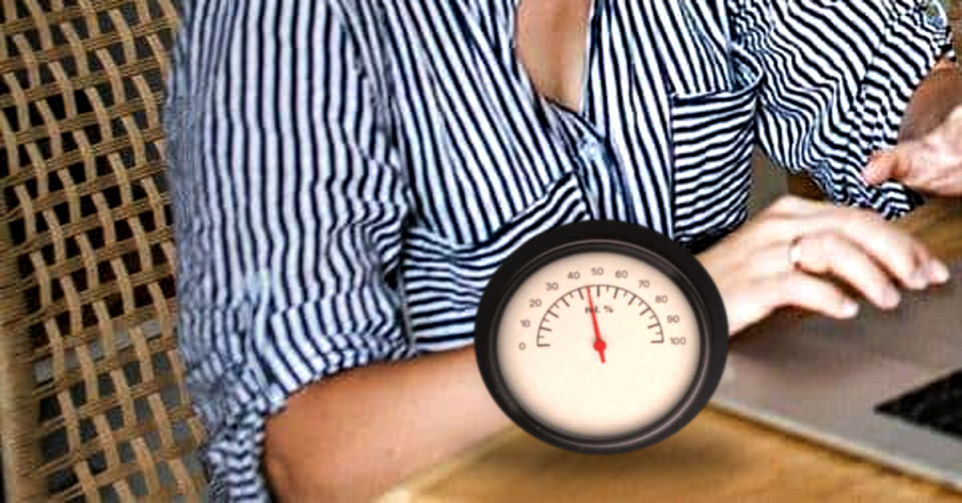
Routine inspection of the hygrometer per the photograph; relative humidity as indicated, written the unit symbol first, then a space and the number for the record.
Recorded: % 45
